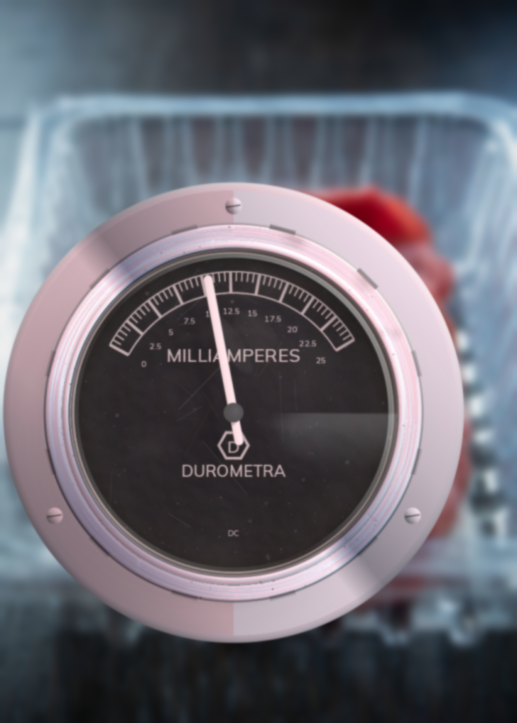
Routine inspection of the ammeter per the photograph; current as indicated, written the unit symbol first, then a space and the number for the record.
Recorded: mA 10.5
